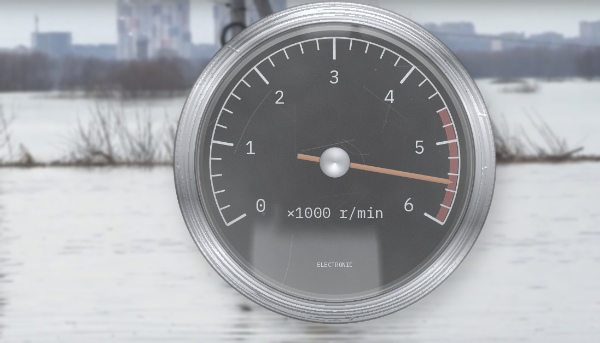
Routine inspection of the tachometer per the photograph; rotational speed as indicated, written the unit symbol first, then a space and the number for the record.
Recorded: rpm 5500
